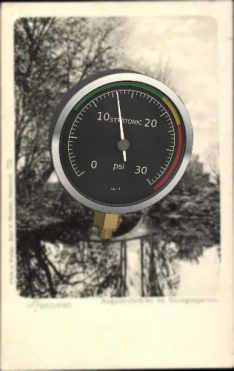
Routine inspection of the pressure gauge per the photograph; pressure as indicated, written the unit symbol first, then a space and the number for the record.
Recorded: psi 13
